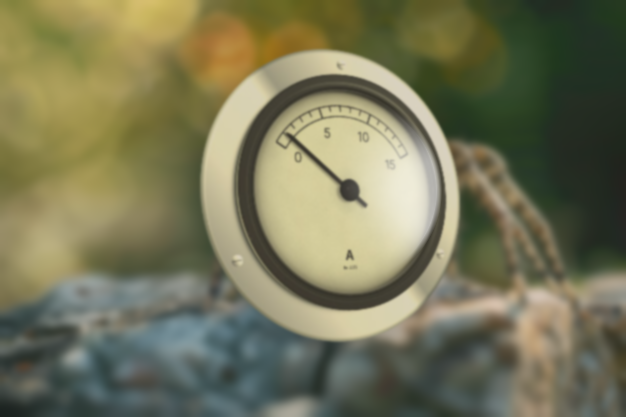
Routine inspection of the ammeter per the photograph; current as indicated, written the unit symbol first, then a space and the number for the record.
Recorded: A 1
